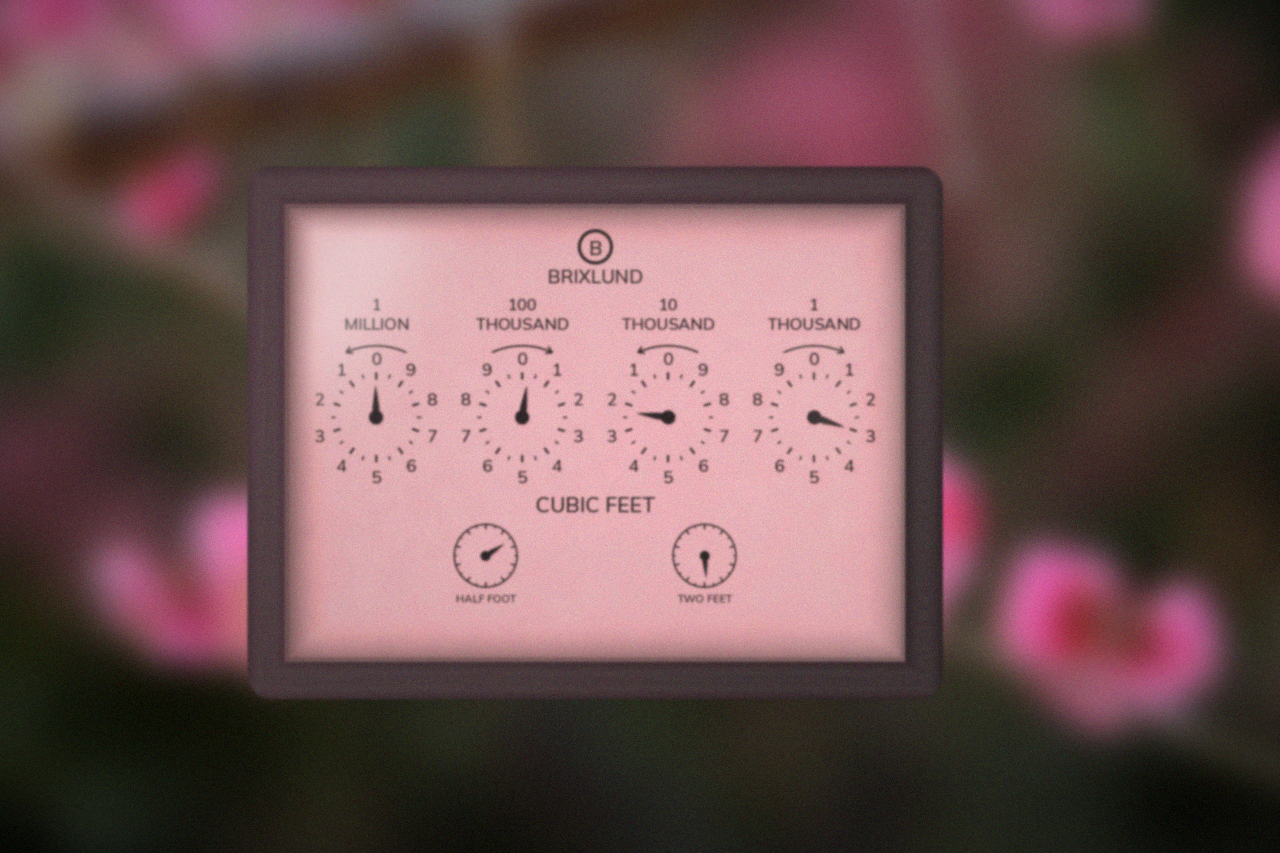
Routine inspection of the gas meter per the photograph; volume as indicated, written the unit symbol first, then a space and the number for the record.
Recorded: ft³ 2300
